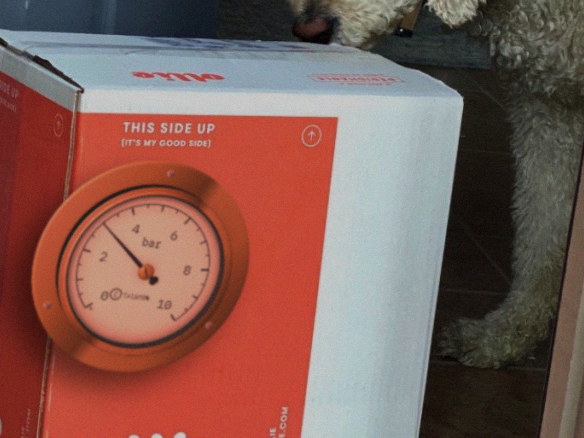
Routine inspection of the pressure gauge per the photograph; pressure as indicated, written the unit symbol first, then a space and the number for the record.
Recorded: bar 3
